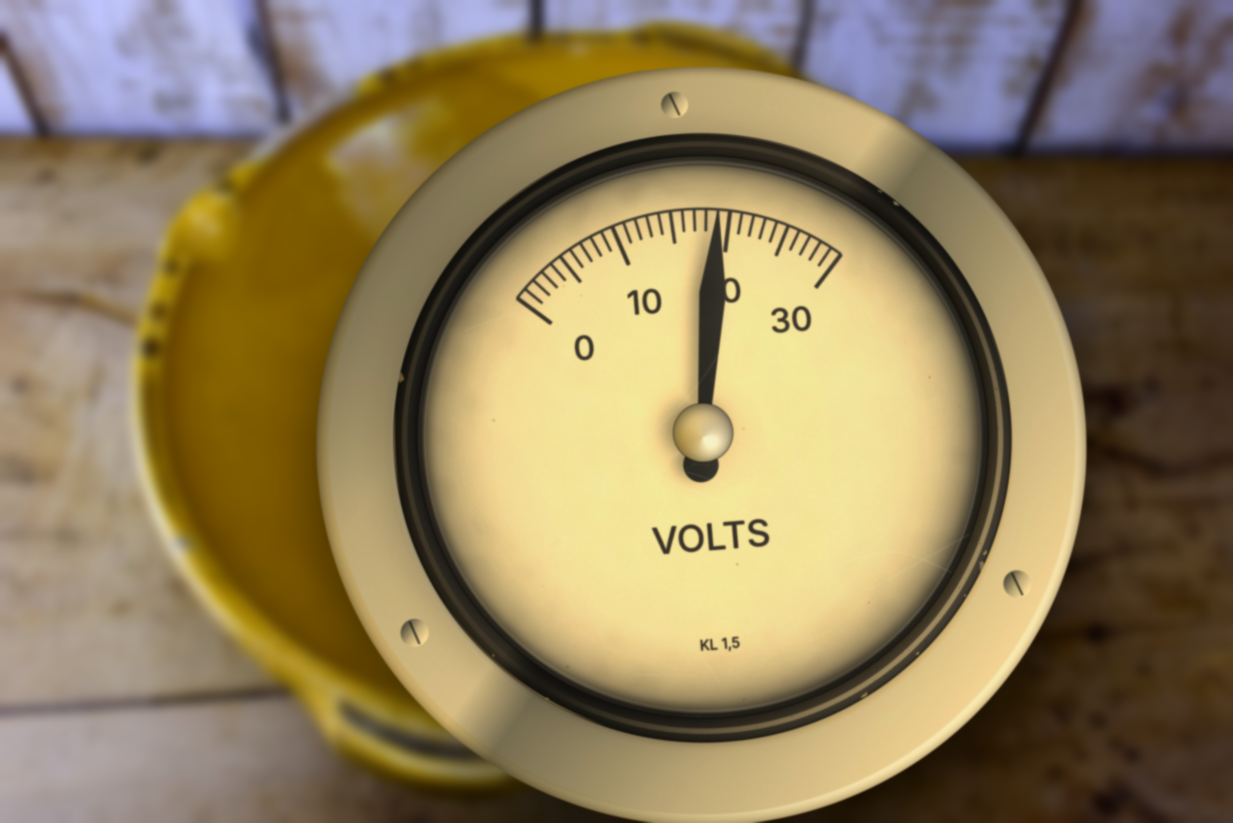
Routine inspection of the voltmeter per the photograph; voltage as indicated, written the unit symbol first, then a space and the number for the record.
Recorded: V 19
